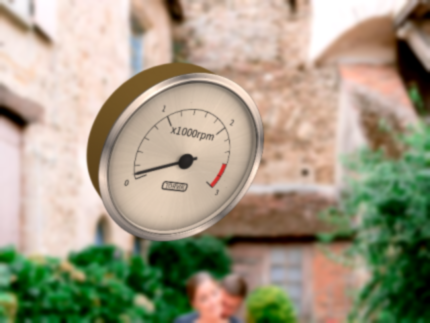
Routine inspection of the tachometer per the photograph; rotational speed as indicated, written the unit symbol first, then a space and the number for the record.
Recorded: rpm 100
